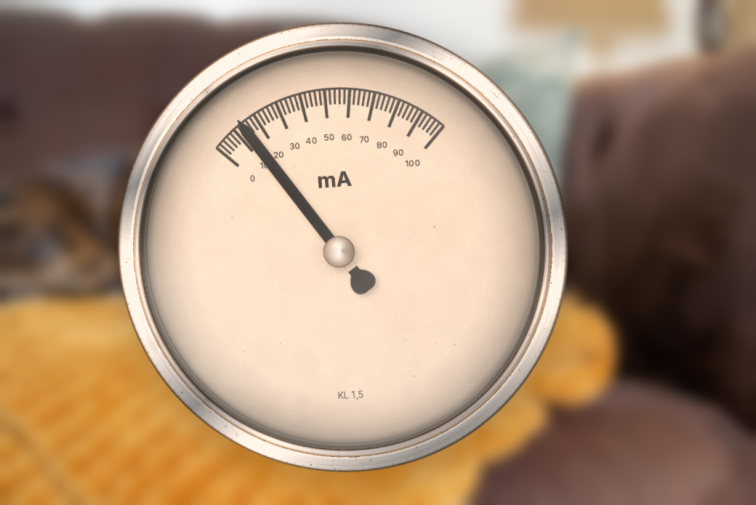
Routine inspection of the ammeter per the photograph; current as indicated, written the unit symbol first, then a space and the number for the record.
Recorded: mA 14
